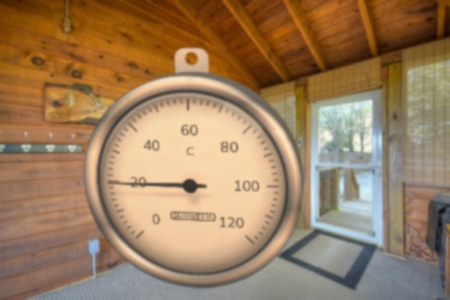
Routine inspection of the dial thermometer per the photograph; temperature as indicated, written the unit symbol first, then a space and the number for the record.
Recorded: °C 20
